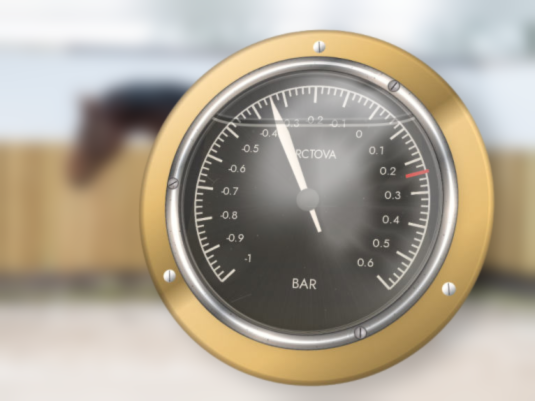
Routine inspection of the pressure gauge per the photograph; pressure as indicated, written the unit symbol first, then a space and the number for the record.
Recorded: bar -0.34
